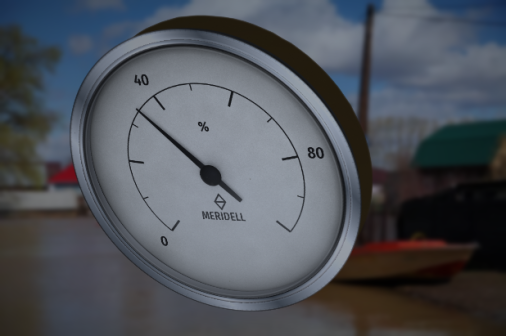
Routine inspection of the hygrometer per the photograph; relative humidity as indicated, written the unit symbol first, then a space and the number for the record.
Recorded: % 35
